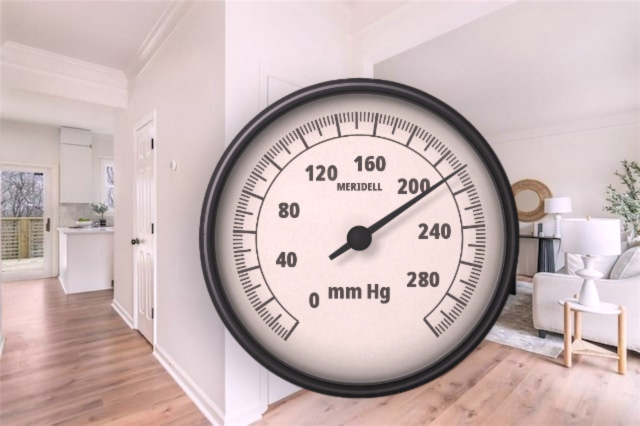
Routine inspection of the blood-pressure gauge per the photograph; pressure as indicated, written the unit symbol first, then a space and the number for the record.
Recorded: mmHg 210
